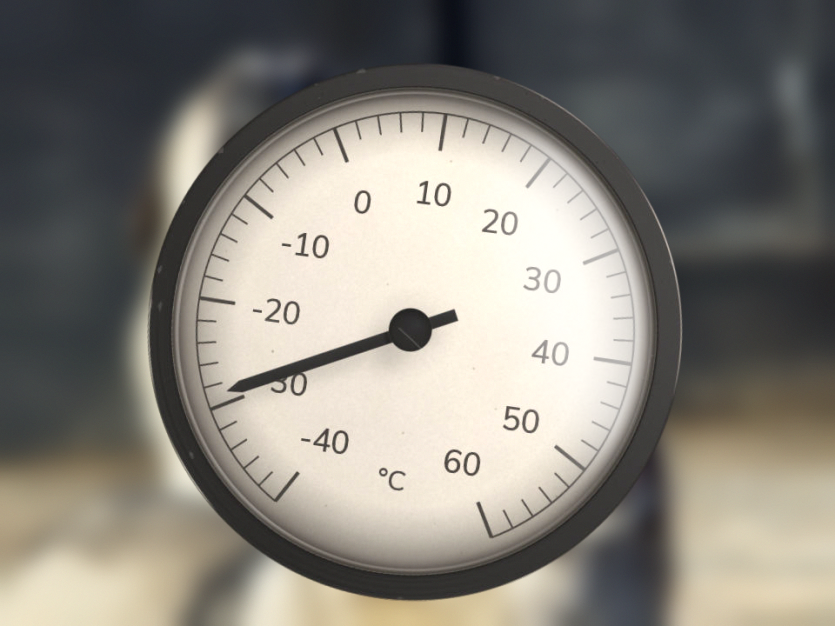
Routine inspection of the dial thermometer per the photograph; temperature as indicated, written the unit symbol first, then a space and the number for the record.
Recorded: °C -29
